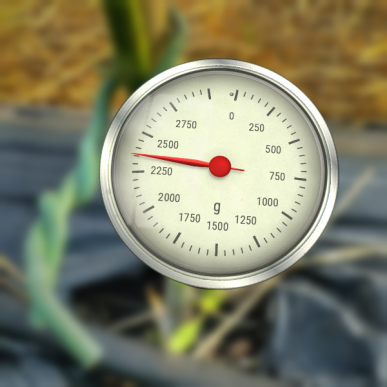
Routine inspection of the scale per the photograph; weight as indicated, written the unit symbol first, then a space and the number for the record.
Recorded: g 2350
